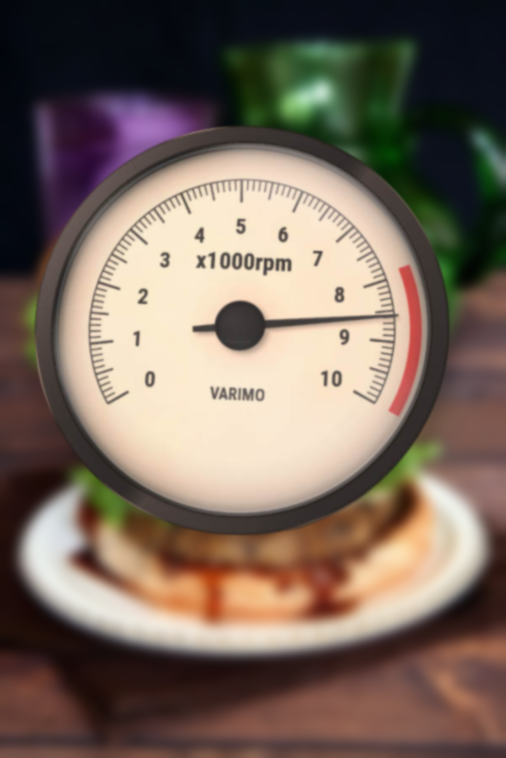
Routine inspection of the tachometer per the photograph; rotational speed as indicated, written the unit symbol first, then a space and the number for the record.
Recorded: rpm 8600
